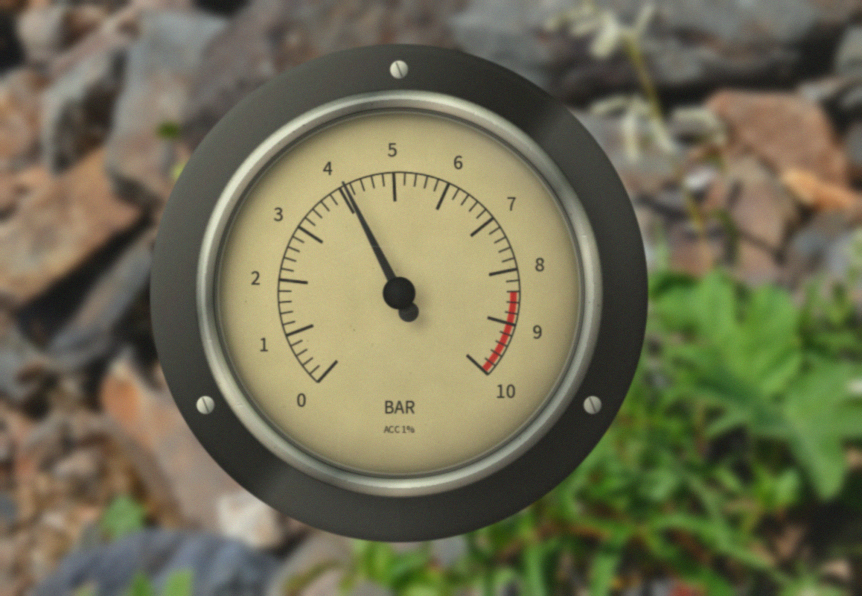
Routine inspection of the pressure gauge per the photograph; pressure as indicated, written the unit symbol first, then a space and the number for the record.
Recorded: bar 4.1
